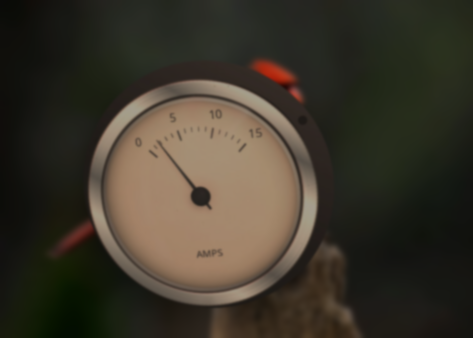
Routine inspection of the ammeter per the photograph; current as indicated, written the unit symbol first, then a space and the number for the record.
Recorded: A 2
